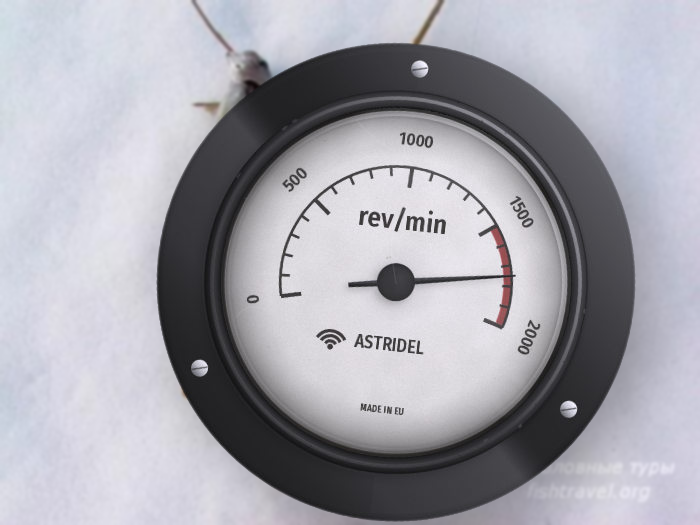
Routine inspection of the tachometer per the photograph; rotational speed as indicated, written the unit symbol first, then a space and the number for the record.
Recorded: rpm 1750
